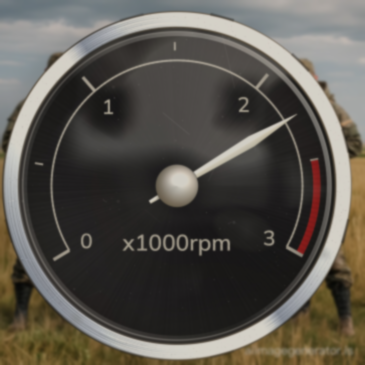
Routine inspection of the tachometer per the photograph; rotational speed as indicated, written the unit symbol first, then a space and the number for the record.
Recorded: rpm 2250
